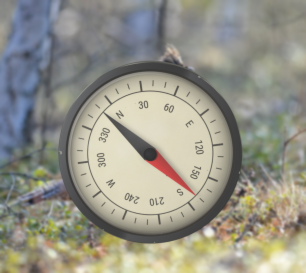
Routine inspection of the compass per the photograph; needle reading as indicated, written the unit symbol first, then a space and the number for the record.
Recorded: ° 170
